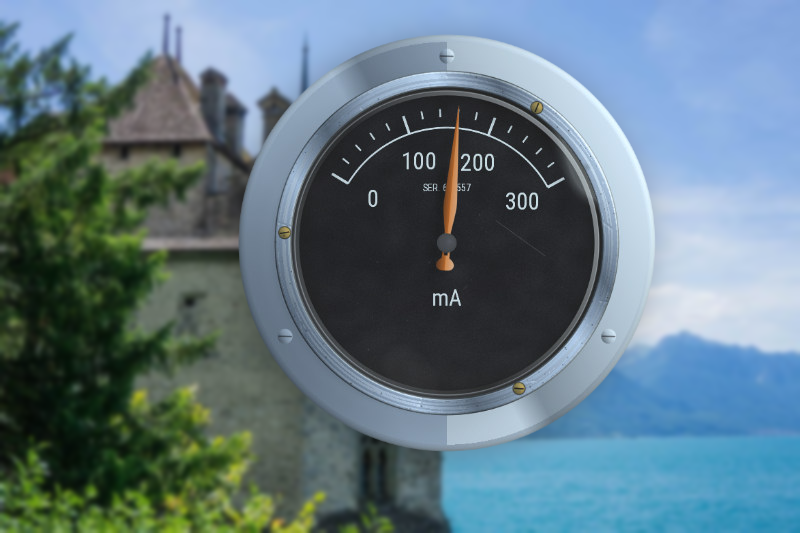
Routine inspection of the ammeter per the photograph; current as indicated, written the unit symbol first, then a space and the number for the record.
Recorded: mA 160
